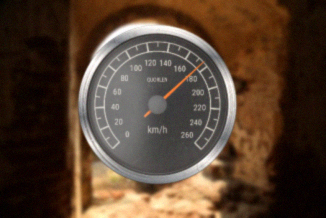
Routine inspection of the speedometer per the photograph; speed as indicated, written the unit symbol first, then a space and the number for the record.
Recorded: km/h 175
